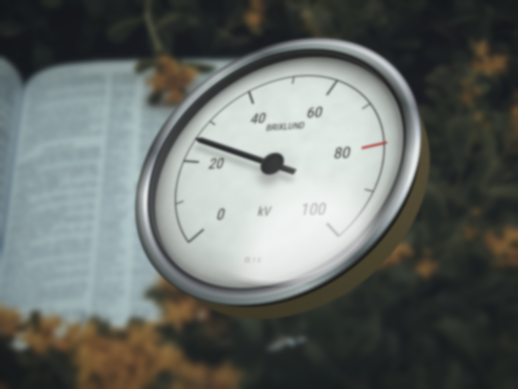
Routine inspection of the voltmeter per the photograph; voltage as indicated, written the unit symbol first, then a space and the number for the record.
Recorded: kV 25
